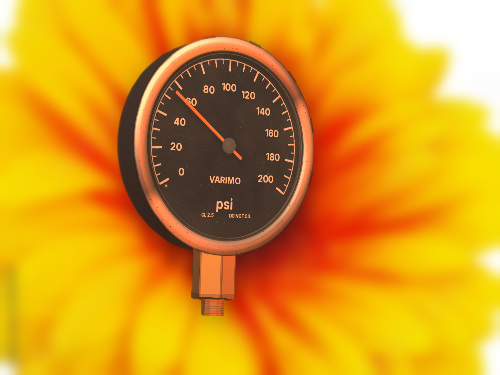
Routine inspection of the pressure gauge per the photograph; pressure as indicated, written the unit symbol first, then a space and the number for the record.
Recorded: psi 55
